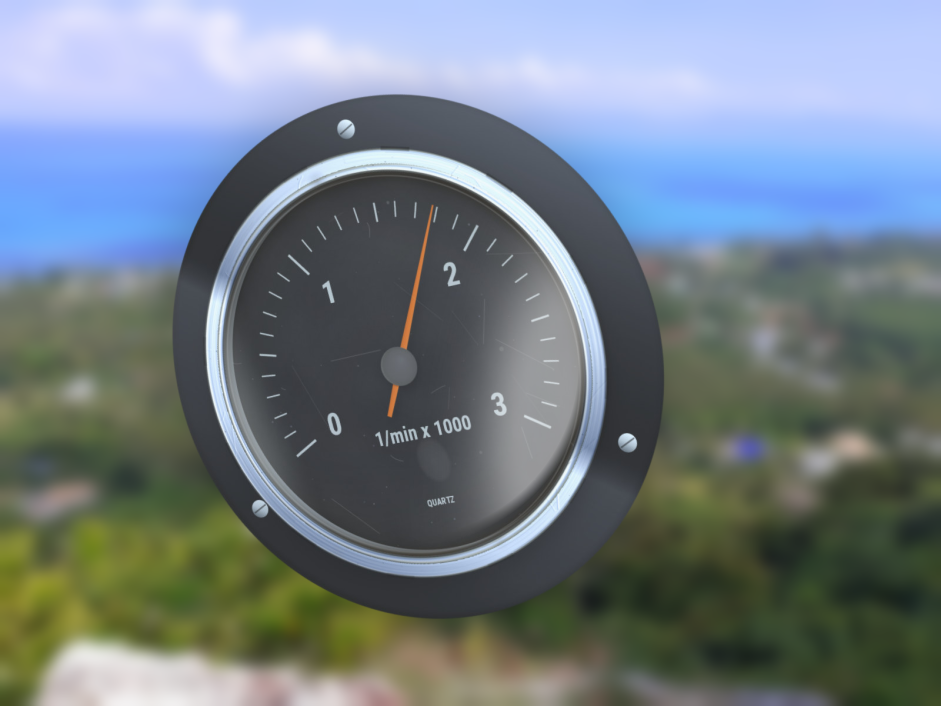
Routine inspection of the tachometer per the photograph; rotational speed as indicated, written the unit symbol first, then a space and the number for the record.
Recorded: rpm 1800
